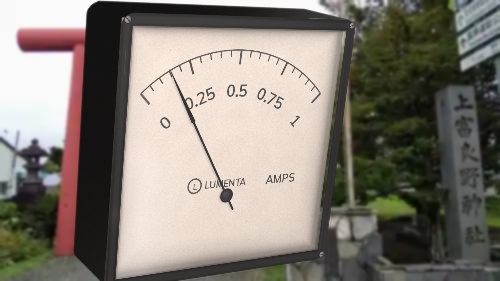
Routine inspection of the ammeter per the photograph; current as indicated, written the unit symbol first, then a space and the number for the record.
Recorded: A 0.15
